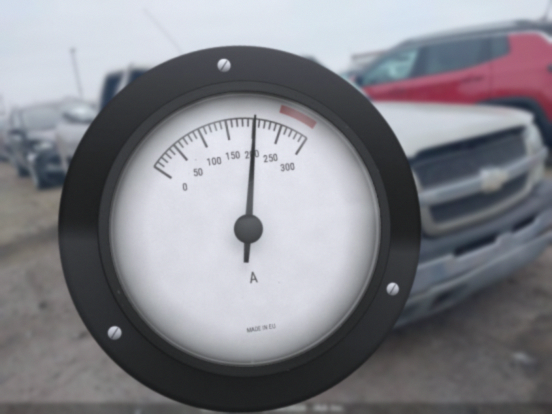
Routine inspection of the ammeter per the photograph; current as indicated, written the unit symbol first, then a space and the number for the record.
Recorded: A 200
